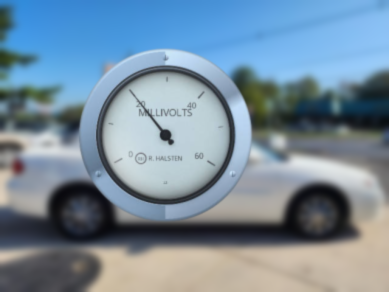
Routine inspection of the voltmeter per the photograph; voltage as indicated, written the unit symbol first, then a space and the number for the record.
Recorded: mV 20
